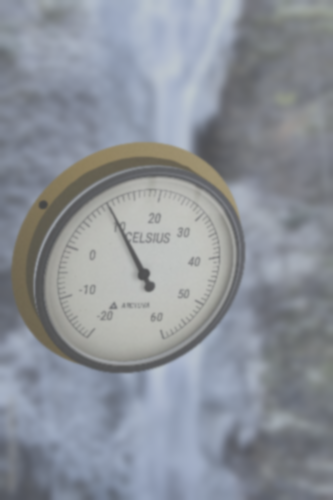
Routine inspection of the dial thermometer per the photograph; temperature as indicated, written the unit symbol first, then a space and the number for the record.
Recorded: °C 10
